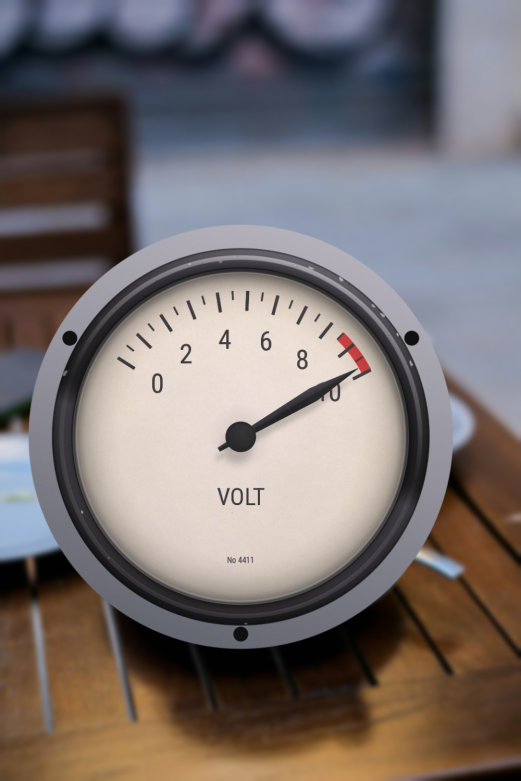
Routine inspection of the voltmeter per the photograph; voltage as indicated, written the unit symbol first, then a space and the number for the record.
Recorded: V 9.75
